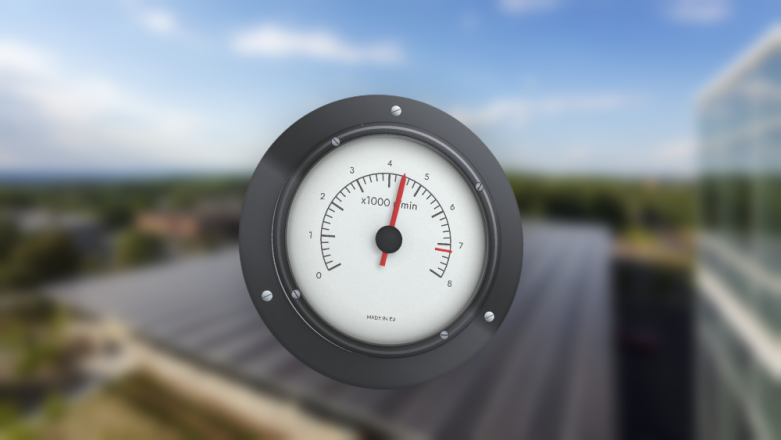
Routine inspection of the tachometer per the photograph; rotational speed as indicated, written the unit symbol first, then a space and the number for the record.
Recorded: rpm 4400
